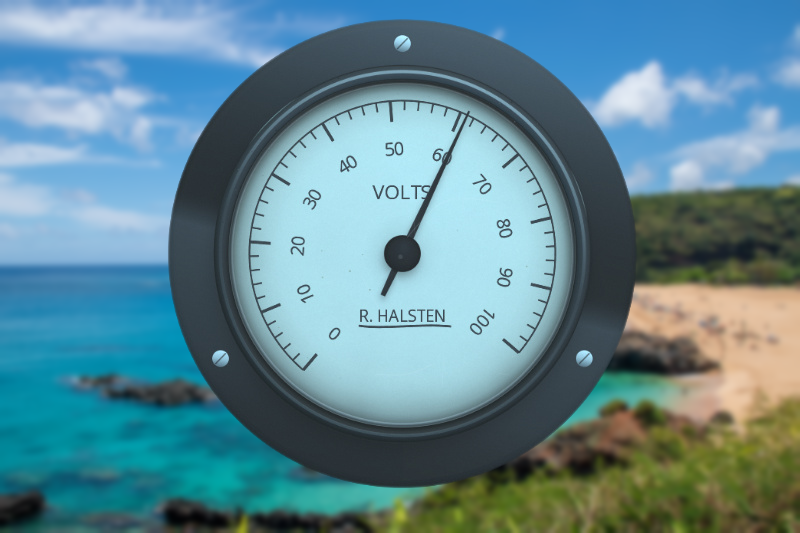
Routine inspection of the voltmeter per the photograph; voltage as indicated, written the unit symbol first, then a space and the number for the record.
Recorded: V 61
